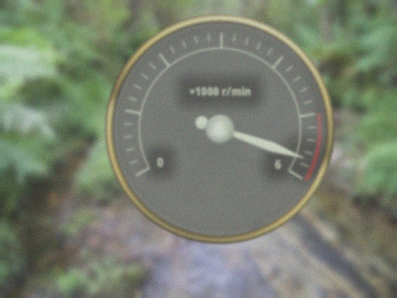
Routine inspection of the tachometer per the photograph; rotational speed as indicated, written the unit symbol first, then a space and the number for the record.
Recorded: rpm 5700
